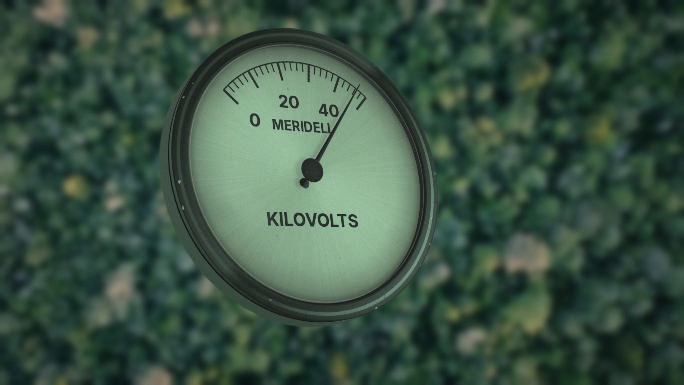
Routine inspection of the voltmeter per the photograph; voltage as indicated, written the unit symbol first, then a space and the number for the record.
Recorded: kV 46
